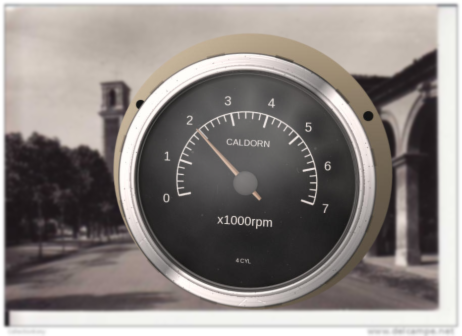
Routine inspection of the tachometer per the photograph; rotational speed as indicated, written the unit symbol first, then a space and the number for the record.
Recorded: rpm 2000
